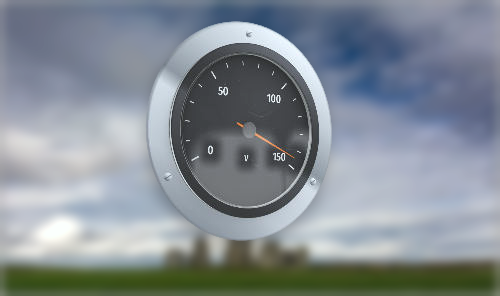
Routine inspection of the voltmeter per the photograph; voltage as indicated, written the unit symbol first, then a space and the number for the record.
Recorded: V 145
